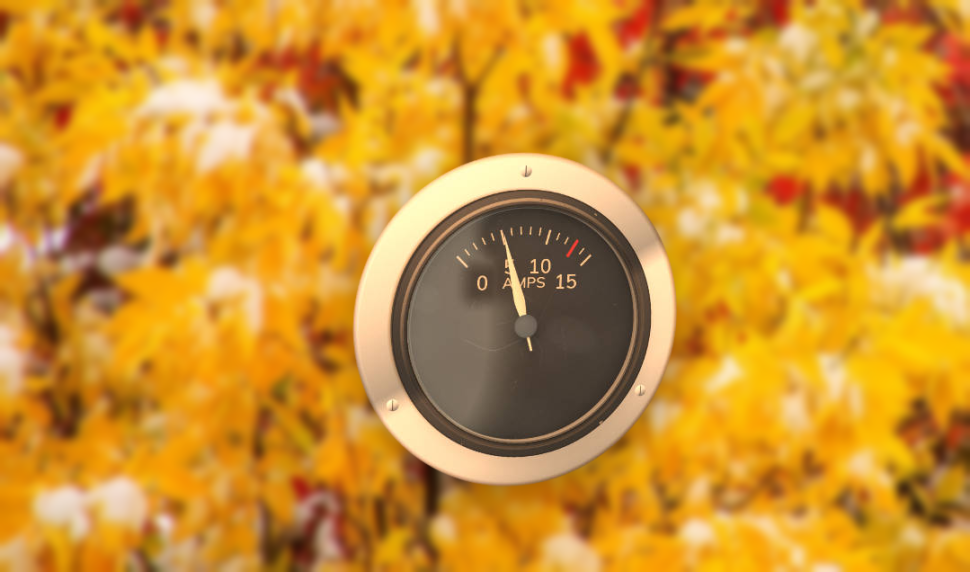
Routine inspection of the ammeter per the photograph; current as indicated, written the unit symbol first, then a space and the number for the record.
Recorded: A 5
